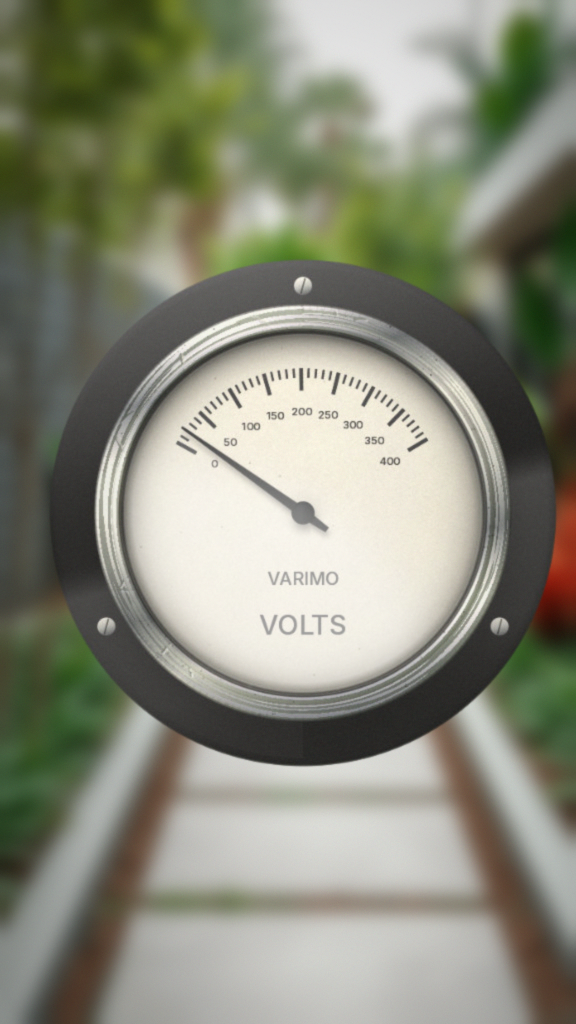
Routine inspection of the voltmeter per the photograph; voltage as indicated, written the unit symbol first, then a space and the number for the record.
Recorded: V 20
